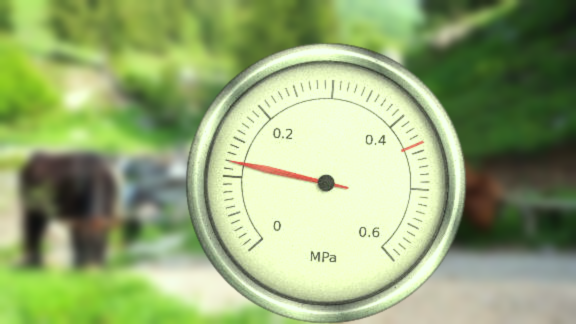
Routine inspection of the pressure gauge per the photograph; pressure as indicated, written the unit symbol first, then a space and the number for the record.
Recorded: MPa 0.12
